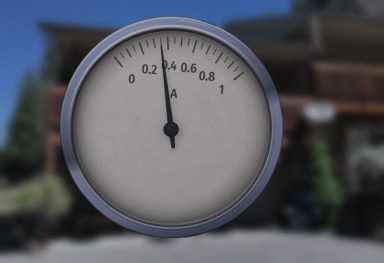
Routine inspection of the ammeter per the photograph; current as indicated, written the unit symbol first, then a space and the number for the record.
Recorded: A 0.35
